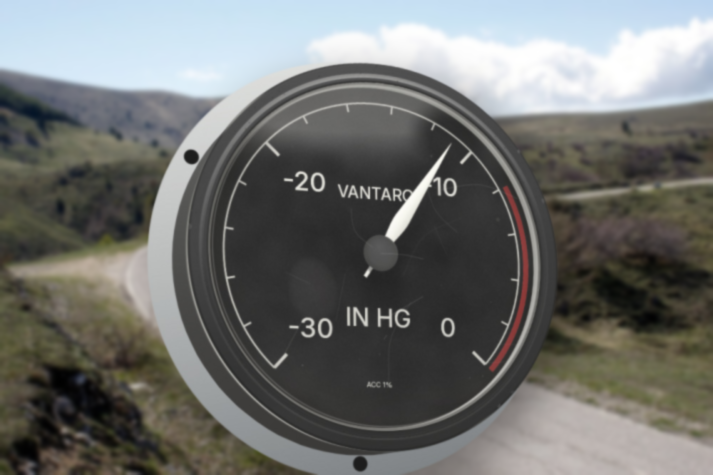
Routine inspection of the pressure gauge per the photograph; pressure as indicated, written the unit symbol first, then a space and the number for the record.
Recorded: inHg -11
